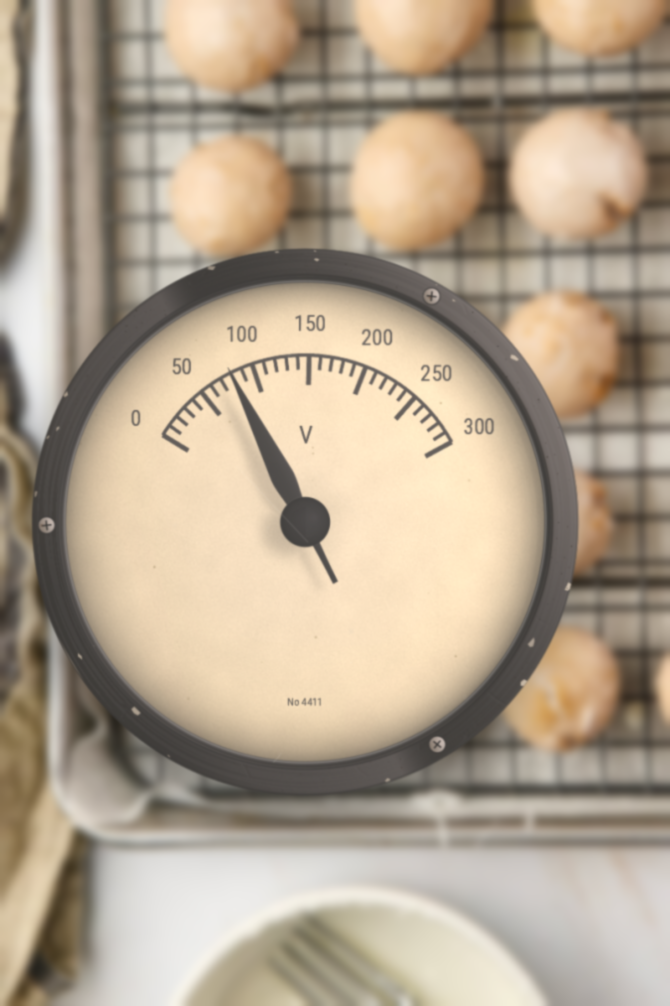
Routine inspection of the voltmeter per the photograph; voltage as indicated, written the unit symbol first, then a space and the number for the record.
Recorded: V 80
